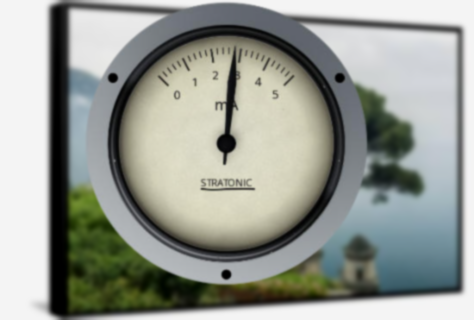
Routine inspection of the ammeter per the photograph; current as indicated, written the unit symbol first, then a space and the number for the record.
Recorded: mA 2.8
